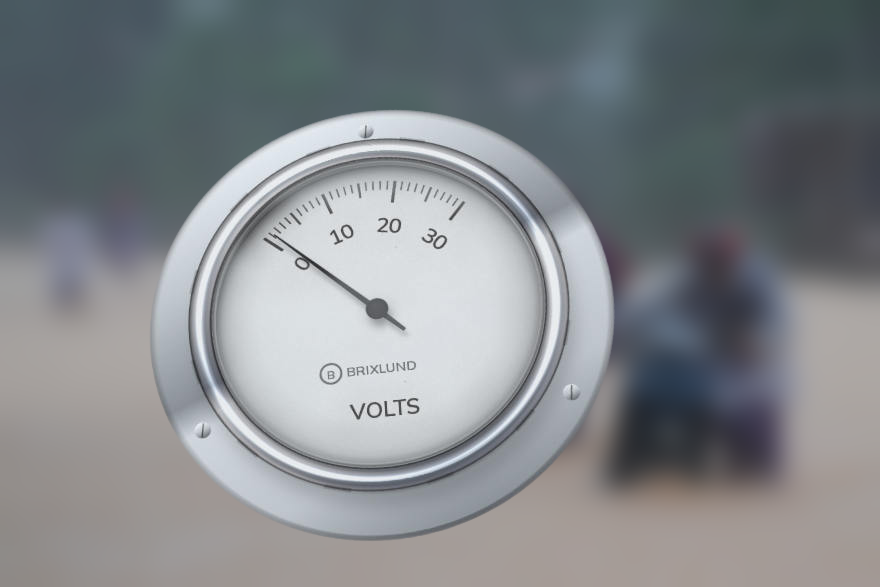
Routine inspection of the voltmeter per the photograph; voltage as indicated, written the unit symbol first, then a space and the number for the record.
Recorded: V 1
